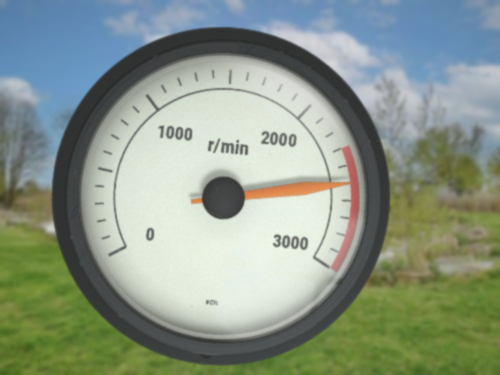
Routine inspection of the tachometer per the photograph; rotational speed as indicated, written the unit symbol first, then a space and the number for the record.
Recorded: rpm 2500
